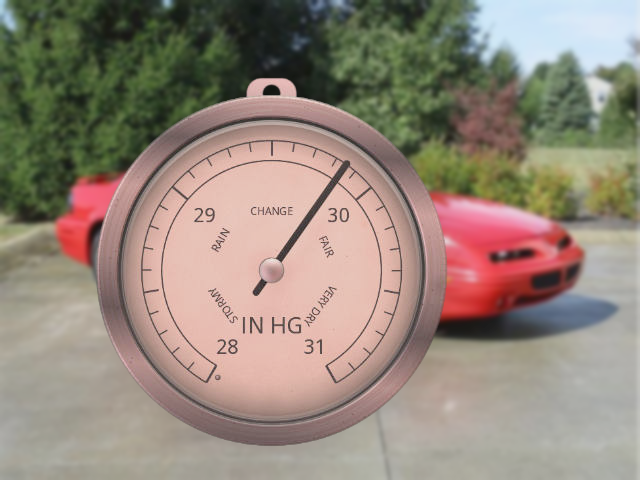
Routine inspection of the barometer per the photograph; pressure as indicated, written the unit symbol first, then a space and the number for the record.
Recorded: inHg 29.85
